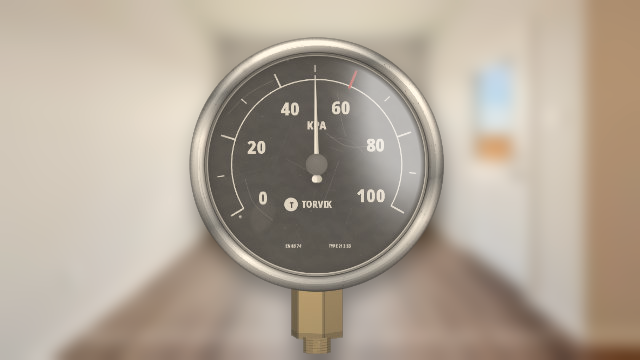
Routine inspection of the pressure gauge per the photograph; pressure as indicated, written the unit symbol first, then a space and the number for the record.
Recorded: kPa 50
